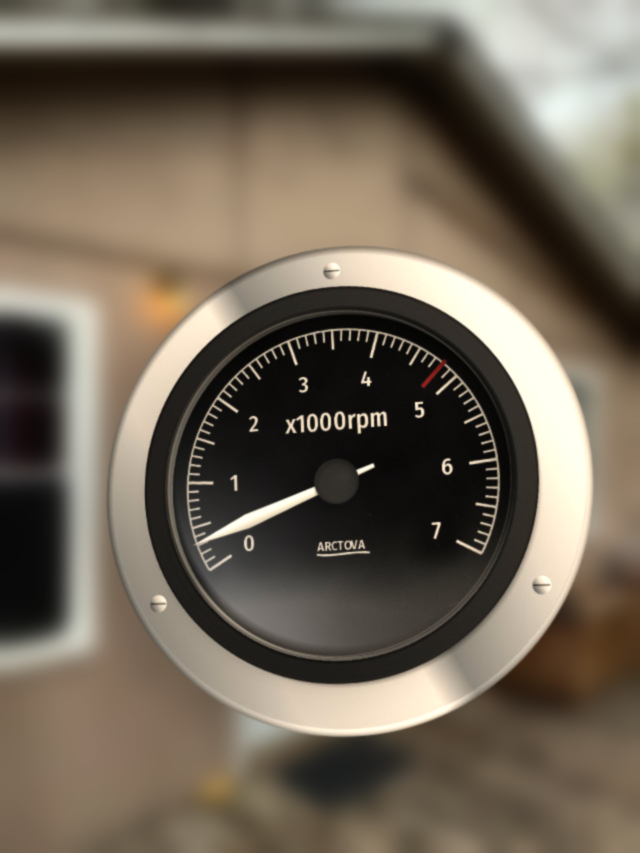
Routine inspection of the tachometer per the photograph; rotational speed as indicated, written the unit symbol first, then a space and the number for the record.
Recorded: rpm 300
